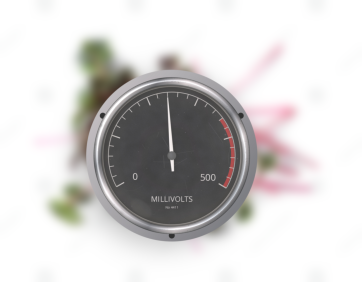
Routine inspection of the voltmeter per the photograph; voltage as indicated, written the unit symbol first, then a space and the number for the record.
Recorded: mV 240
